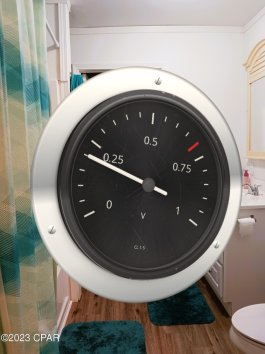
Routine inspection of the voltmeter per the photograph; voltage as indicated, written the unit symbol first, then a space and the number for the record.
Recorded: V 0.2
